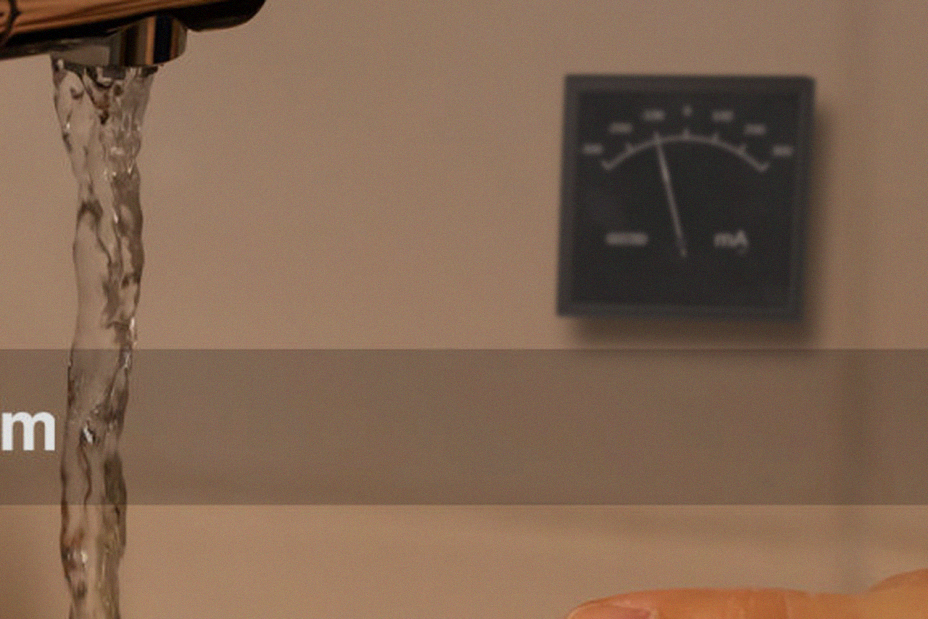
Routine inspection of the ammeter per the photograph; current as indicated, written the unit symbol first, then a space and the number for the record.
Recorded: mA -100
